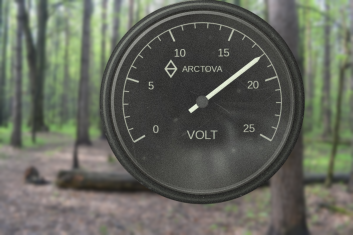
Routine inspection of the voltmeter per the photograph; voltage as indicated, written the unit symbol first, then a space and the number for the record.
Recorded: V 18
